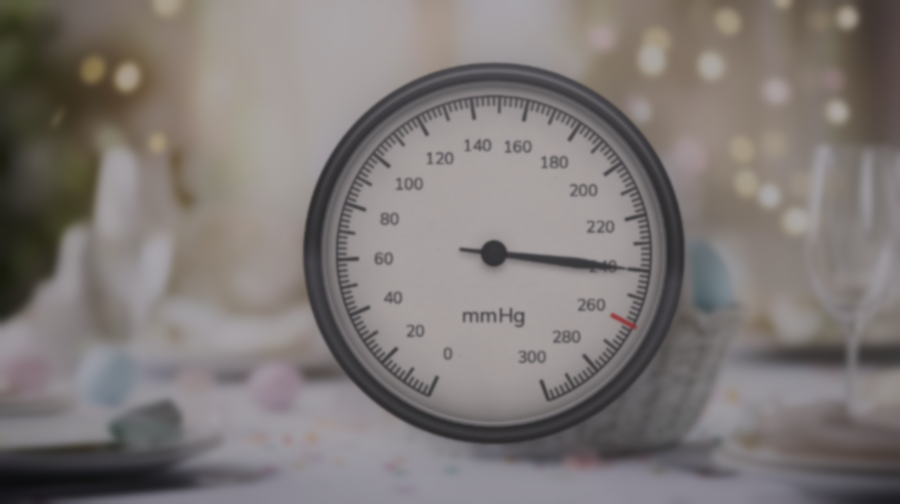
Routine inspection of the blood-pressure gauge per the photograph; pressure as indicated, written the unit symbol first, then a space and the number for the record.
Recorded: mmHg 240
